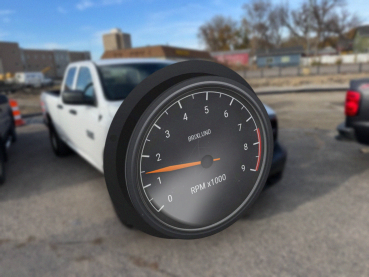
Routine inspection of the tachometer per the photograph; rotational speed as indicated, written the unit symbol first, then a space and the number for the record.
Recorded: rpm 1500
